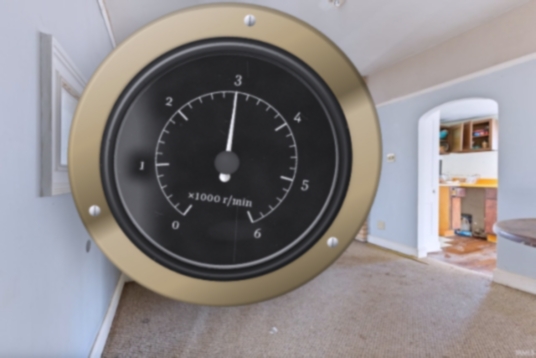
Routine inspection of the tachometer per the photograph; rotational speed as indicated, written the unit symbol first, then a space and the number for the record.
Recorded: rpm 3000
